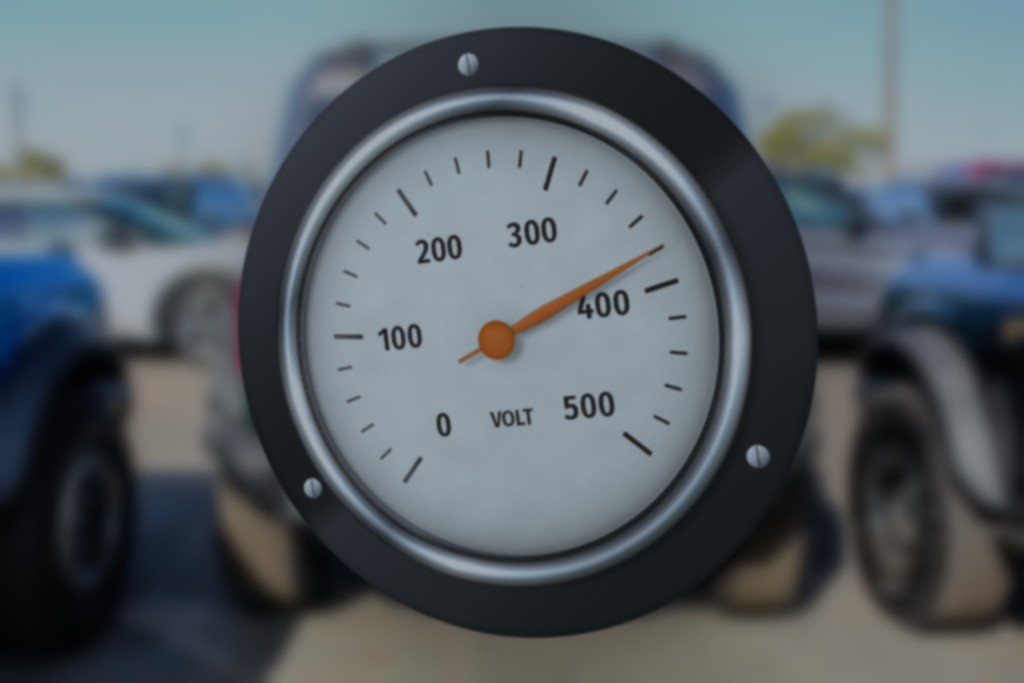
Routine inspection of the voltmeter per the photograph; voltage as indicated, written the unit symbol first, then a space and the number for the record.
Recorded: V 380
